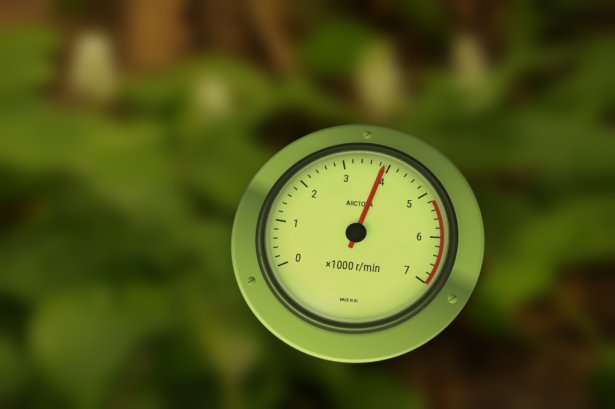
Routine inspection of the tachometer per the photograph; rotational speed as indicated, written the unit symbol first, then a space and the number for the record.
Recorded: rpm 3900
